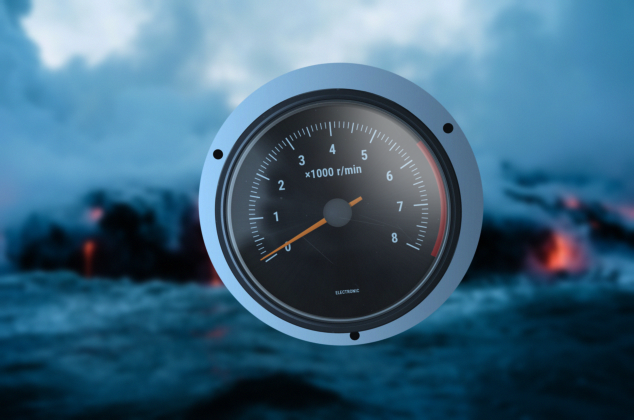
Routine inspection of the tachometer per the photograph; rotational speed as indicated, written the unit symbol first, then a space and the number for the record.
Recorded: rpm 100
